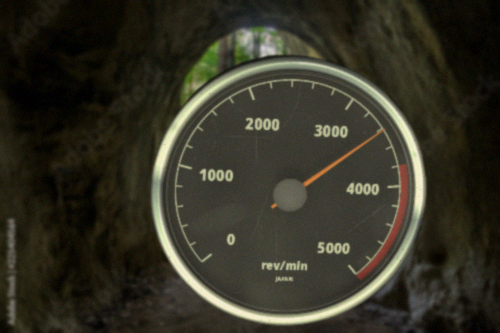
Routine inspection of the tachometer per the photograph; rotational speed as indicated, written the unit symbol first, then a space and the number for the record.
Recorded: rpm 3400
